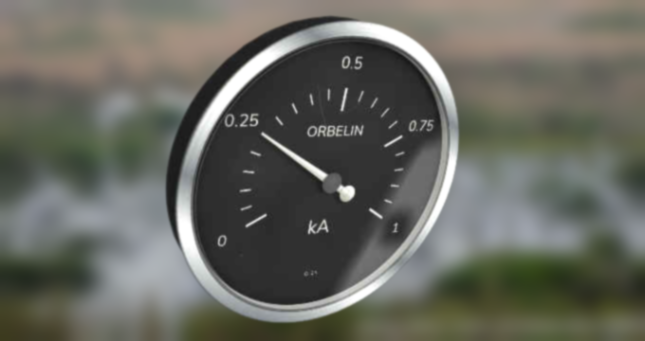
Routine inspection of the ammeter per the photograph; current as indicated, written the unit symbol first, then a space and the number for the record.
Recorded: kA 0.25
